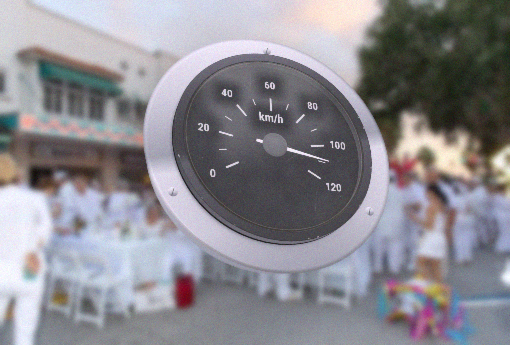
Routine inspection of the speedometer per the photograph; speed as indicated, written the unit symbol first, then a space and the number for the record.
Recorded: km/h 110
